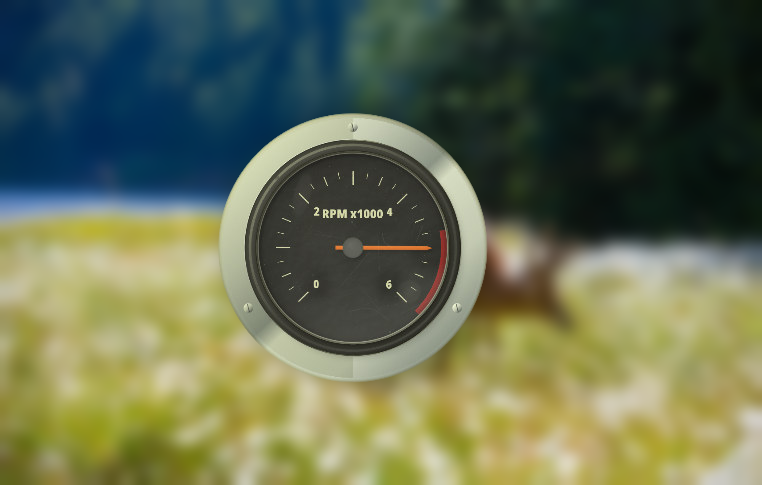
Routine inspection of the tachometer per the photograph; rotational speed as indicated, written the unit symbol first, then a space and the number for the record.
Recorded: rpm 5000
